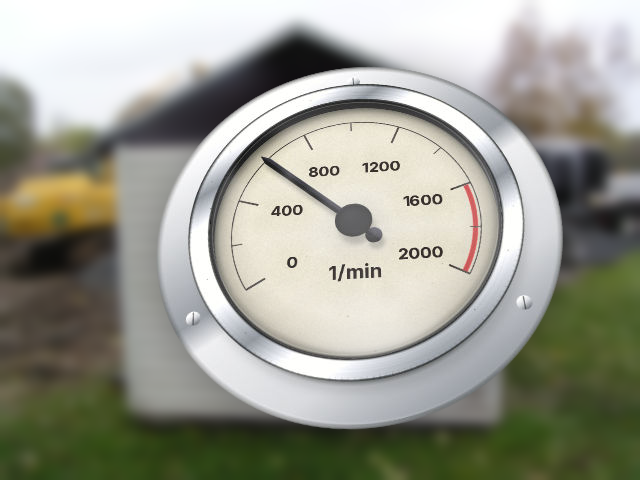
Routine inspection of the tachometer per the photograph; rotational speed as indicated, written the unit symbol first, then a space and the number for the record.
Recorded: rpm 600
